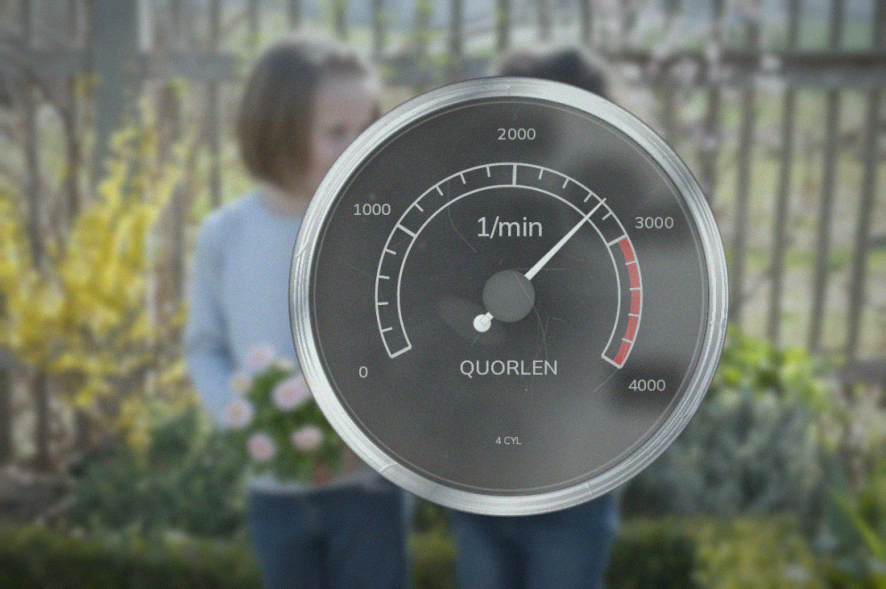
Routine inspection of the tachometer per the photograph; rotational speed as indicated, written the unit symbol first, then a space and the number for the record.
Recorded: rpm 2700
